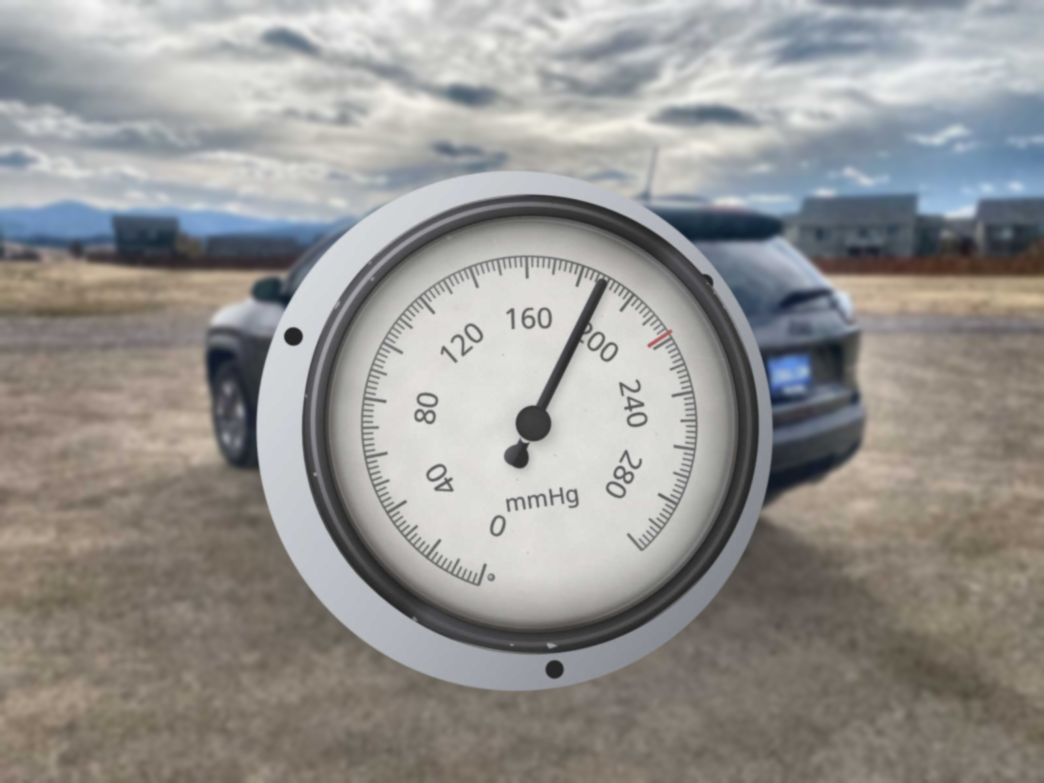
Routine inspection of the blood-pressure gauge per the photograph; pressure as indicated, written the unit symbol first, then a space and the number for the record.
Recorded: mmHg 188
